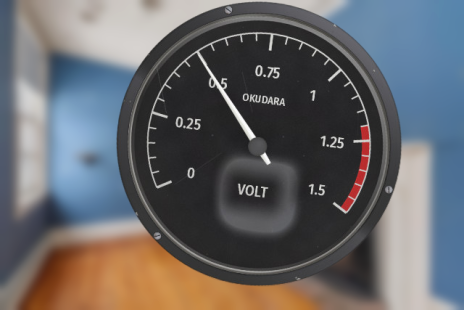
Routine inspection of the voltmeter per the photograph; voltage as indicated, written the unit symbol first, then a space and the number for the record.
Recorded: V 0.5
